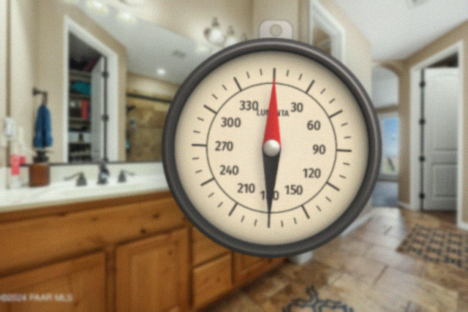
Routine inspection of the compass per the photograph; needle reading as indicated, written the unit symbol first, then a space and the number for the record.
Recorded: ° 0
